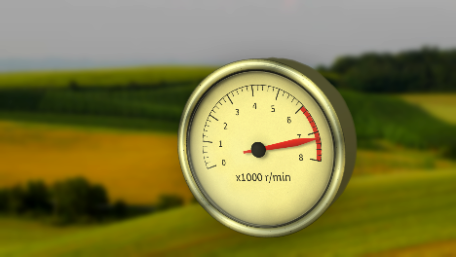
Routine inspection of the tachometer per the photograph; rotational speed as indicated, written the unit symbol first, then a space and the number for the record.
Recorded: rpm 7200
